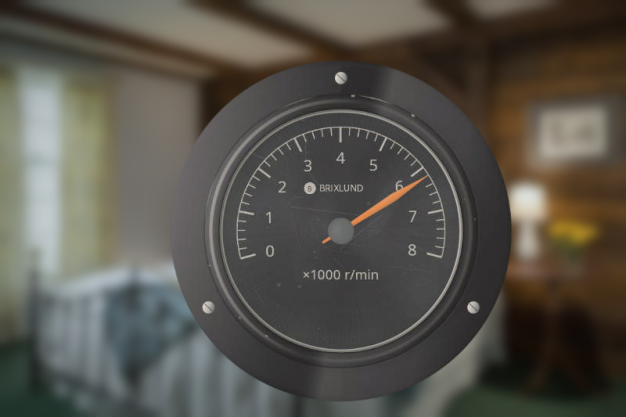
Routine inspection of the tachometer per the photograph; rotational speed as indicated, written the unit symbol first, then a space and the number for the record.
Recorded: rpm 6200
